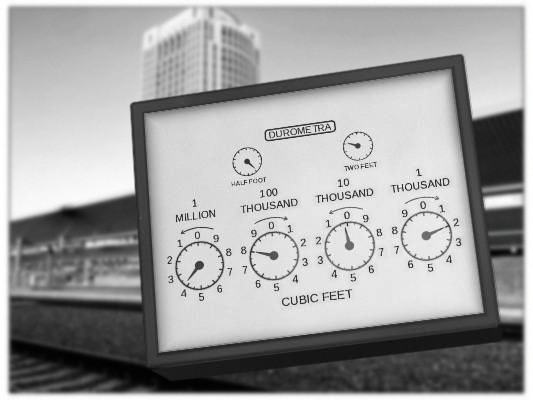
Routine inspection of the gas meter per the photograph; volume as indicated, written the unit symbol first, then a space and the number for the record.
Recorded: ft³ 380200
